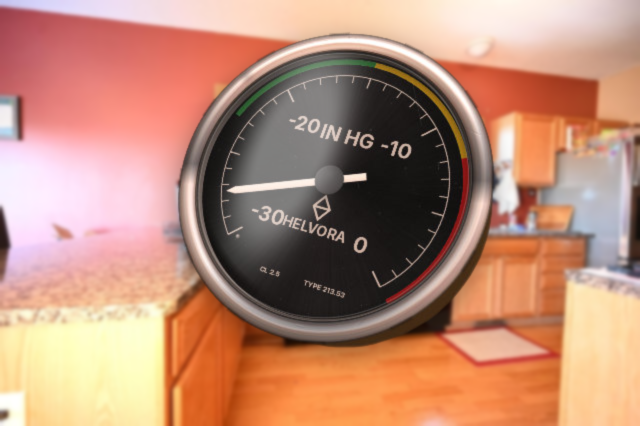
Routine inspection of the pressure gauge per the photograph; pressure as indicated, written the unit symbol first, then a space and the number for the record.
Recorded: inHg -27.5
